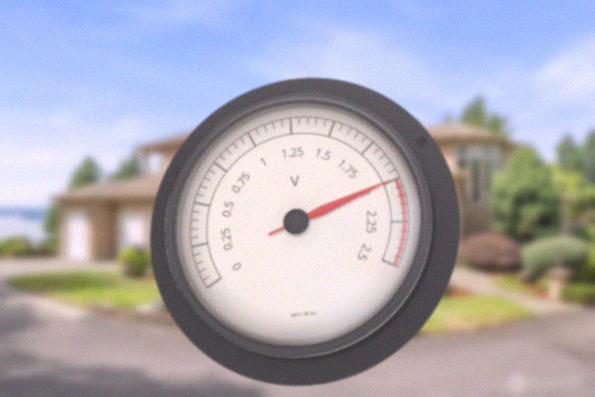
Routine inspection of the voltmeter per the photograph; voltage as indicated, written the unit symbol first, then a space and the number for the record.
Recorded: V 2
